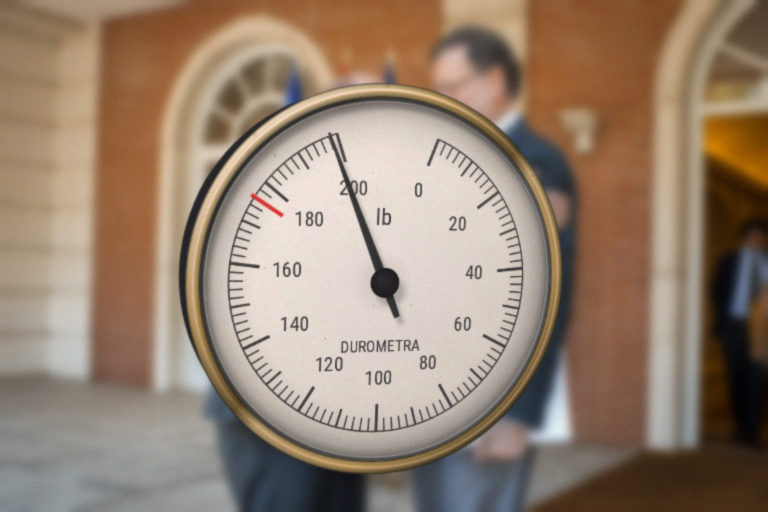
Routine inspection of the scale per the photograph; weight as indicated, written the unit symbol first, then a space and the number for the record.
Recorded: lb 198
